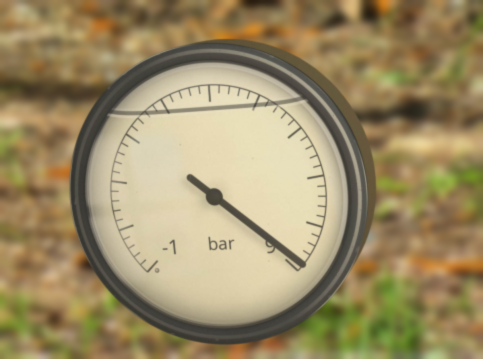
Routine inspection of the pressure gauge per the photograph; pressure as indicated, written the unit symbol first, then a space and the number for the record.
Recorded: bar 8.8
